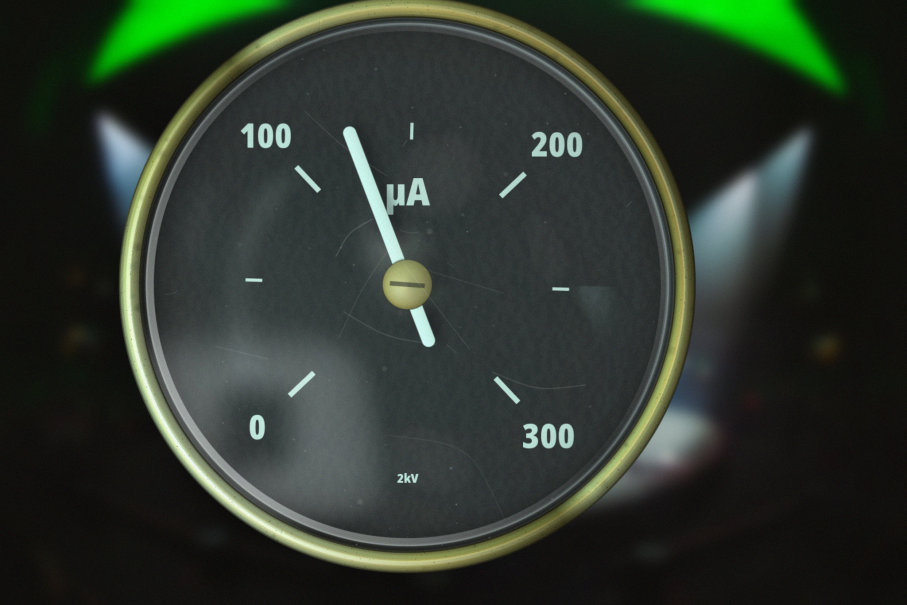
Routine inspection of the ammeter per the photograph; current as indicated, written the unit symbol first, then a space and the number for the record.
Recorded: µA 125
